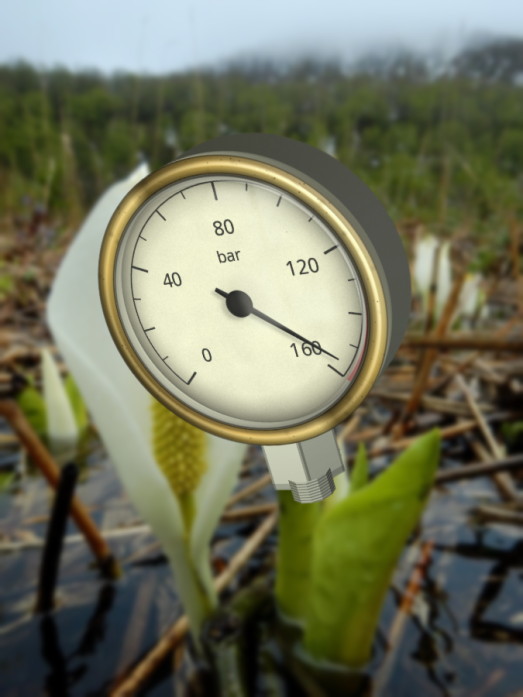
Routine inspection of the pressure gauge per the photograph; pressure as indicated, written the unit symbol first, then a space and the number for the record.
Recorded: bar 155
